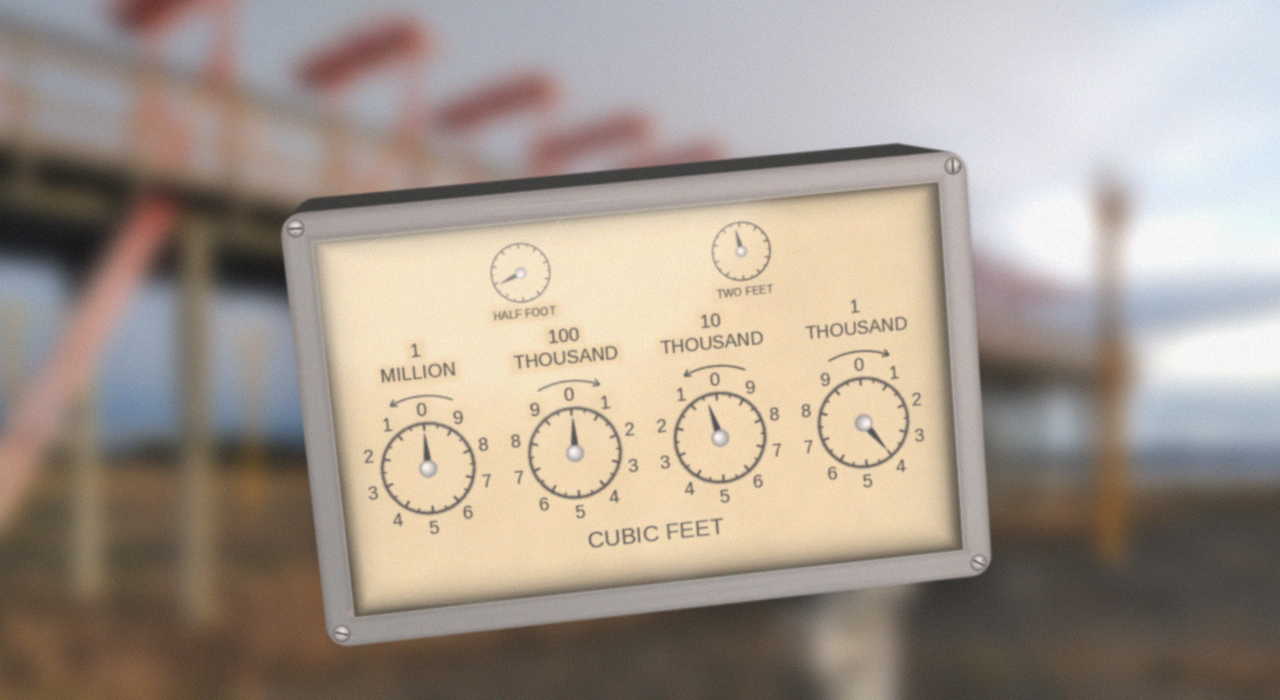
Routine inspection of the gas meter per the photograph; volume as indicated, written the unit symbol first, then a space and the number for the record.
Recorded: ft³ 400
